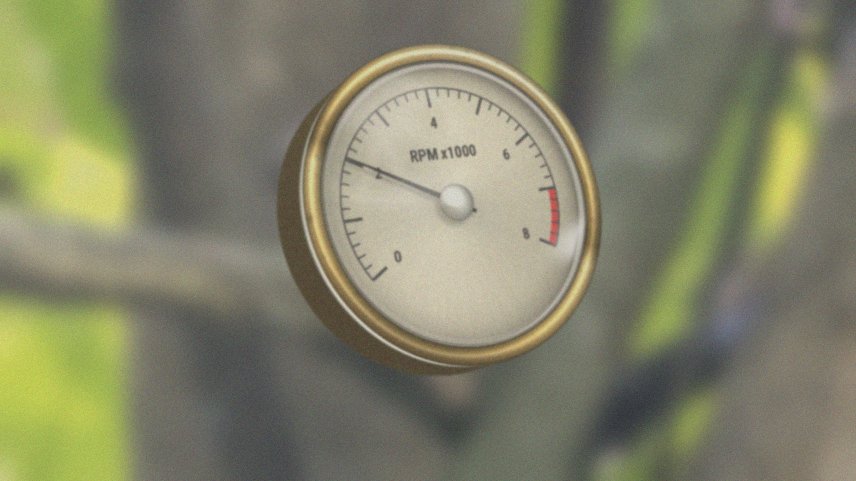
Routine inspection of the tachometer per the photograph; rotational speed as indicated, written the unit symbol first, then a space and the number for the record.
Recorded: rpm 2000
